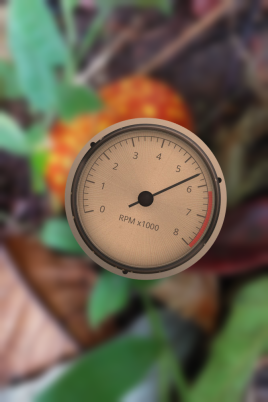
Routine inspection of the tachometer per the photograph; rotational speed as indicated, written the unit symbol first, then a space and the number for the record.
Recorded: rpm 5600
